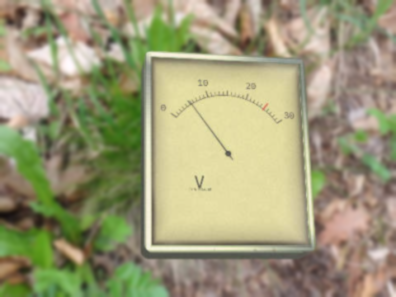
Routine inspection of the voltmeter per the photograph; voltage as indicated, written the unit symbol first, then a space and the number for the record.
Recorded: V 5
